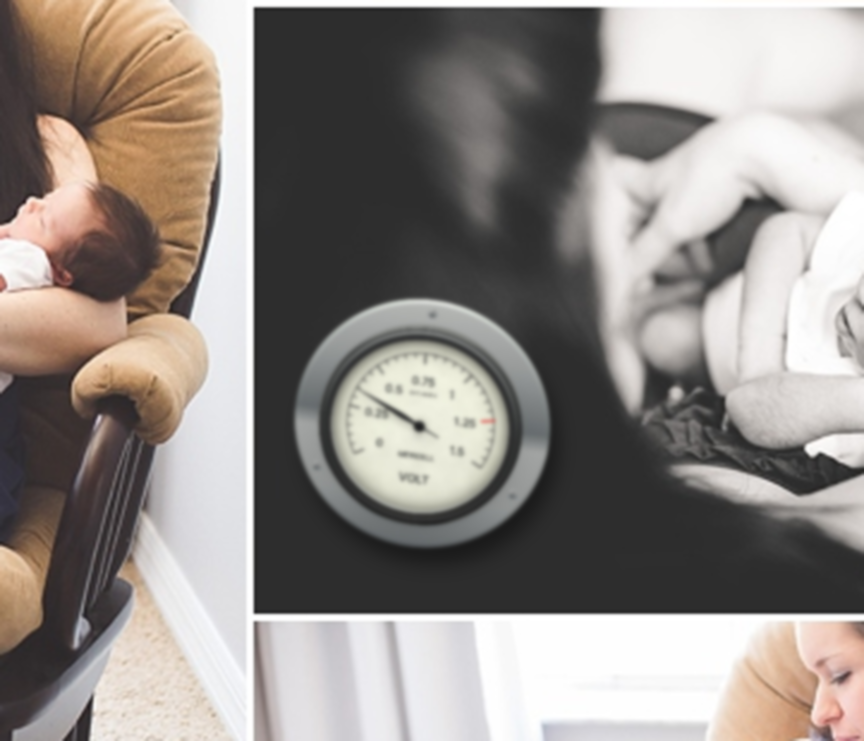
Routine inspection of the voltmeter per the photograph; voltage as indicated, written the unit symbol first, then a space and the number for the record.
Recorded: V 0.35
